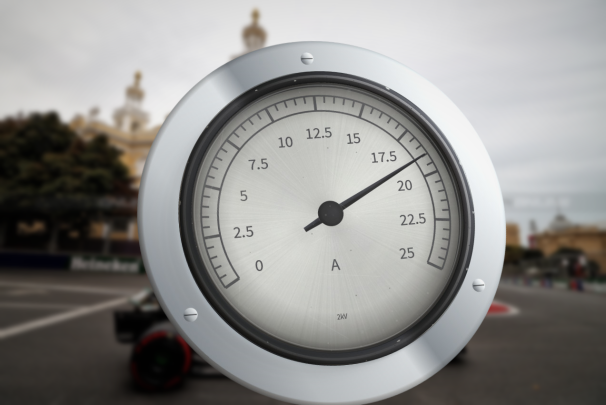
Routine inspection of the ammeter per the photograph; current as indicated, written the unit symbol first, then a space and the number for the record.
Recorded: A 19
